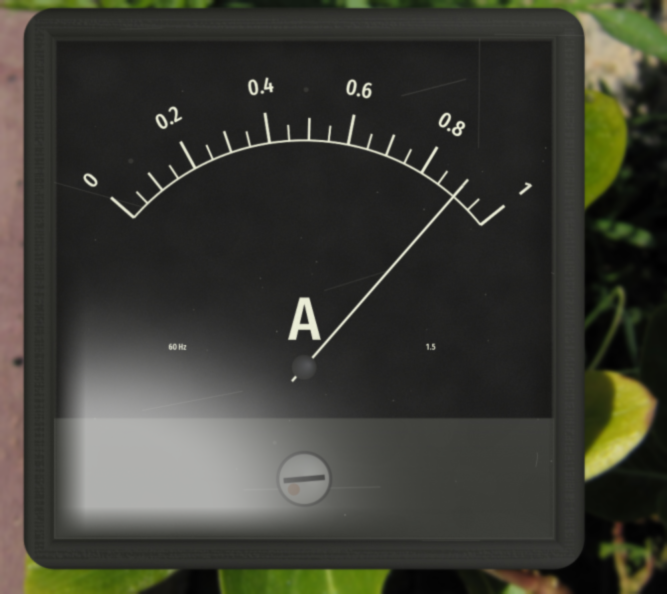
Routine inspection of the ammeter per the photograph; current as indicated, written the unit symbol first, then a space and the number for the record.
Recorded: A 0.9
